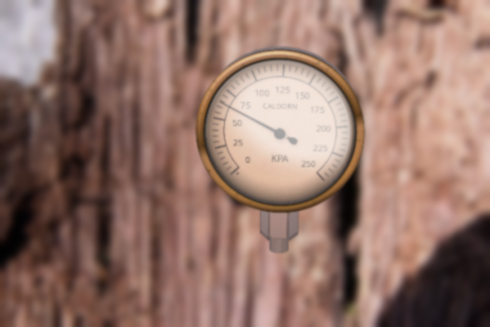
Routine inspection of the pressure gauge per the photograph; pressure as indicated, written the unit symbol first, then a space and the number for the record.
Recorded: kPa 65
